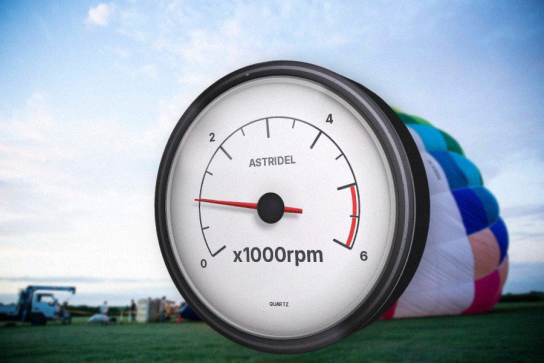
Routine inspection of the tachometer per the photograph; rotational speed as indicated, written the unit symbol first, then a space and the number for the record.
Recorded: rpm 1000
